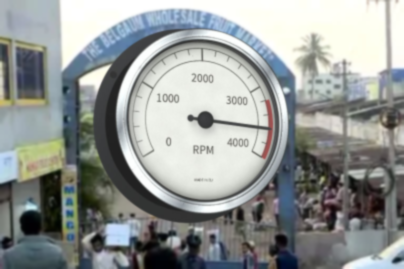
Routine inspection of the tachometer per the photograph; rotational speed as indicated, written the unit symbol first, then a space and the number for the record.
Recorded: rpm 3600
